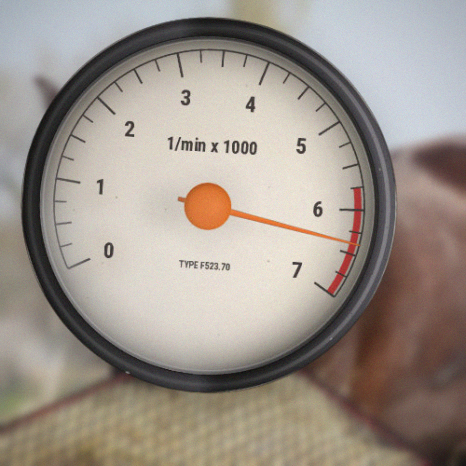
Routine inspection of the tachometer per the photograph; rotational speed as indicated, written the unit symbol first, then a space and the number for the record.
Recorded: rpm 6375
